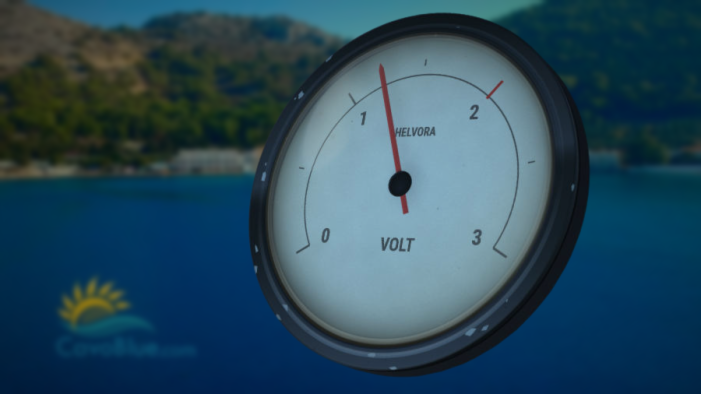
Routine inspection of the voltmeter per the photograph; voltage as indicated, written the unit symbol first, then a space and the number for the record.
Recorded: V 1.25
